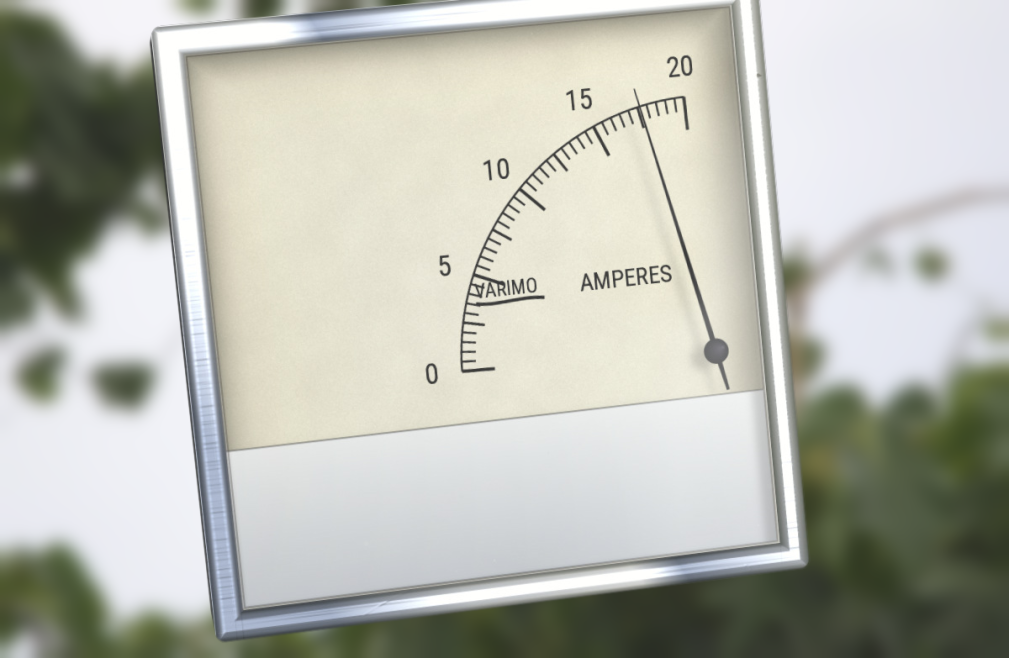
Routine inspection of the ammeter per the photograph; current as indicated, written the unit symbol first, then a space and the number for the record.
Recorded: A 17.5
